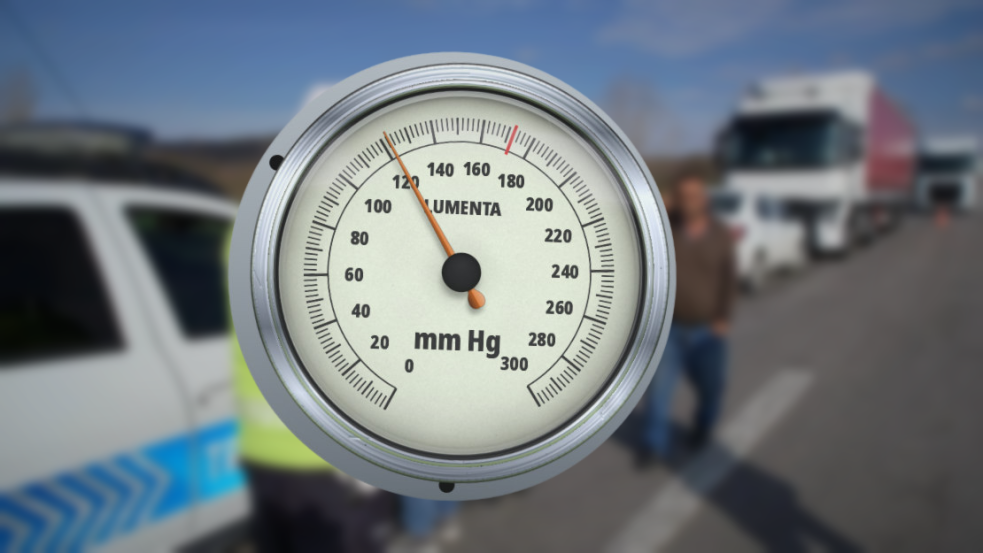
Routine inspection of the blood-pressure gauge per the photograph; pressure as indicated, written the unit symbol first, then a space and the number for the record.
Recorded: mmHg 122
